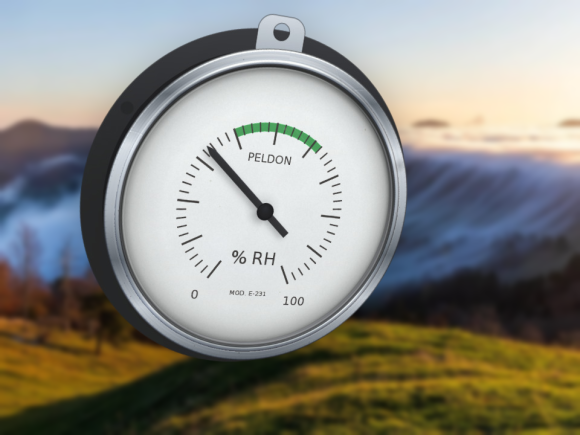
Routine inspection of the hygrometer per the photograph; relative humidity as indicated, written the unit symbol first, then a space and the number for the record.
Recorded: % 33
